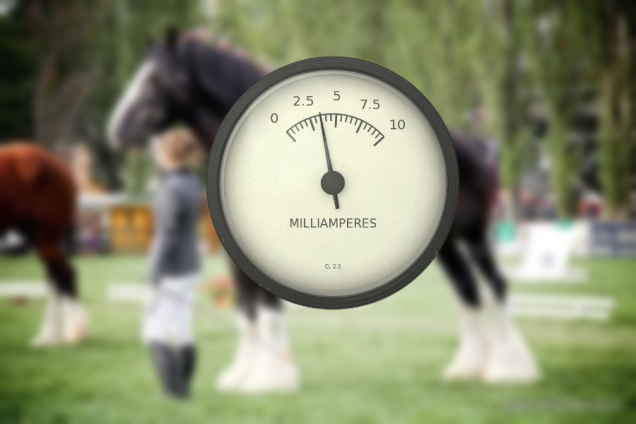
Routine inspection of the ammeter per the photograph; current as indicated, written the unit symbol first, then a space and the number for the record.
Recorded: mA 3.5
